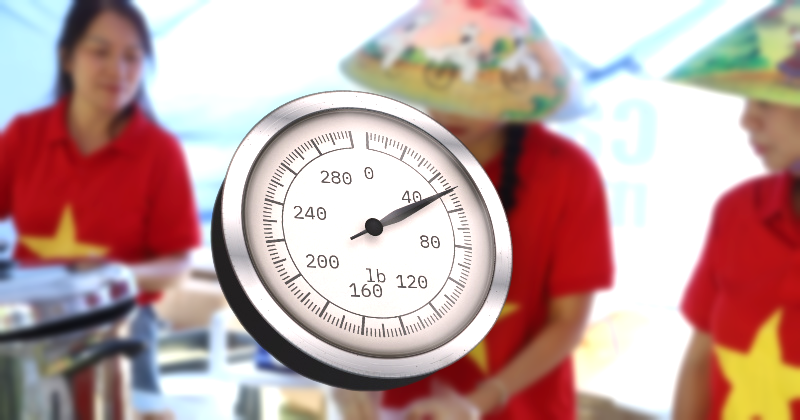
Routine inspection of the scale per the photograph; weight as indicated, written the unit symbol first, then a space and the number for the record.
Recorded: lb 50
